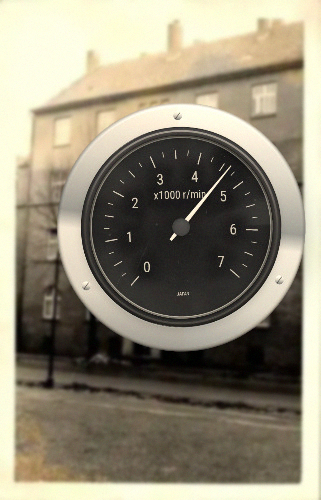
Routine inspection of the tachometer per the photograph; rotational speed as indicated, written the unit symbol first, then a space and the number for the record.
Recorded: rpm 4625
